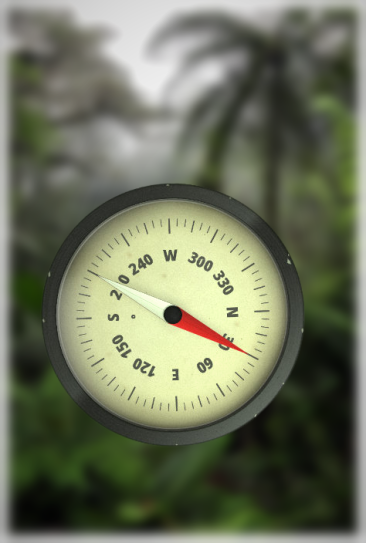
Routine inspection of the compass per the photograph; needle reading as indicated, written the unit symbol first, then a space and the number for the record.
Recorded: ° 30
